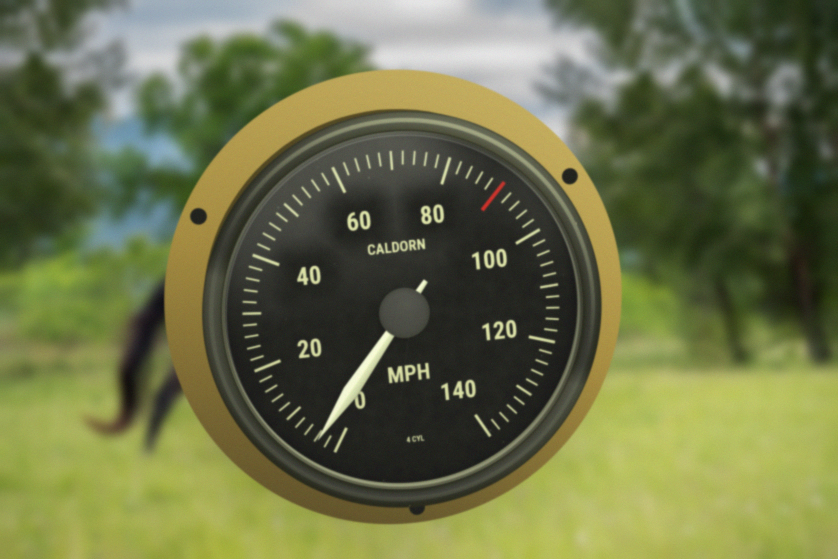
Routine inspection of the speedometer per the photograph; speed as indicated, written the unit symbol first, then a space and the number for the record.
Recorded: mph 4
